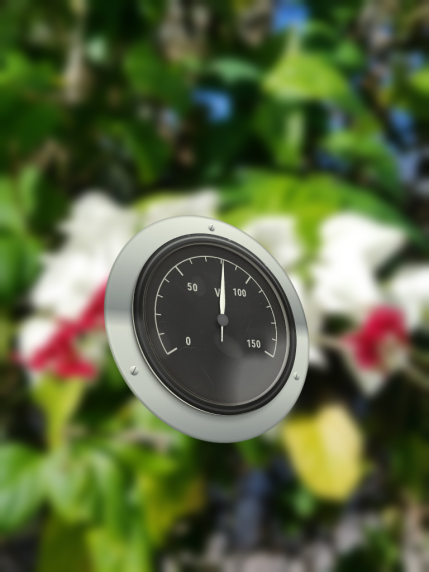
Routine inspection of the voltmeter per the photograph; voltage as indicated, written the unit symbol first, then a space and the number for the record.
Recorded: V 80
